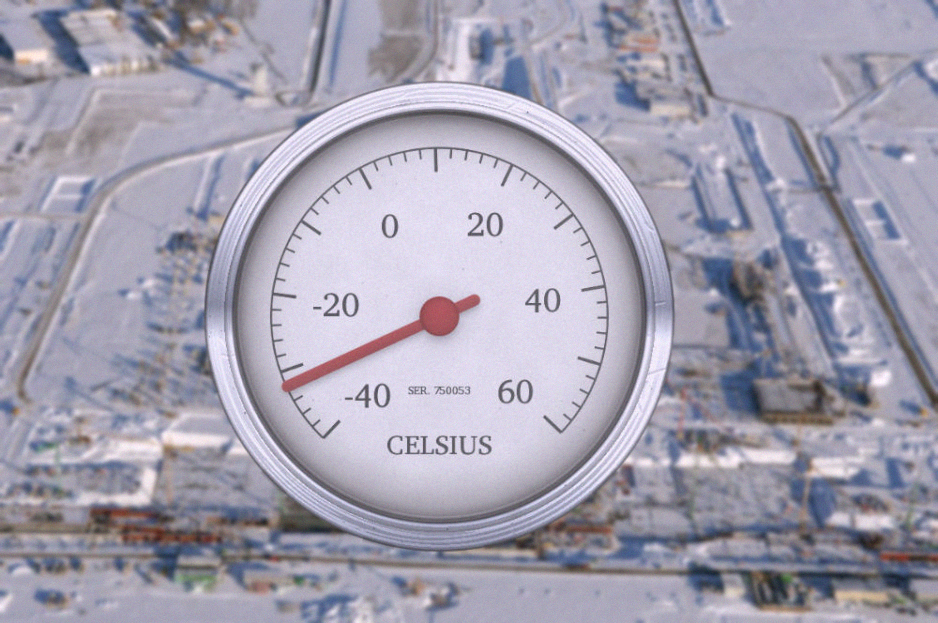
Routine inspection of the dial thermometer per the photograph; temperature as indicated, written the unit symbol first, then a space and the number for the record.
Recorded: °C -32
